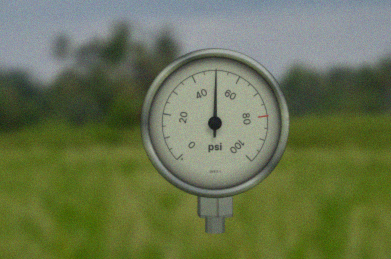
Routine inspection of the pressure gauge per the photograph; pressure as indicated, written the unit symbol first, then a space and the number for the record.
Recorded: psi 50
